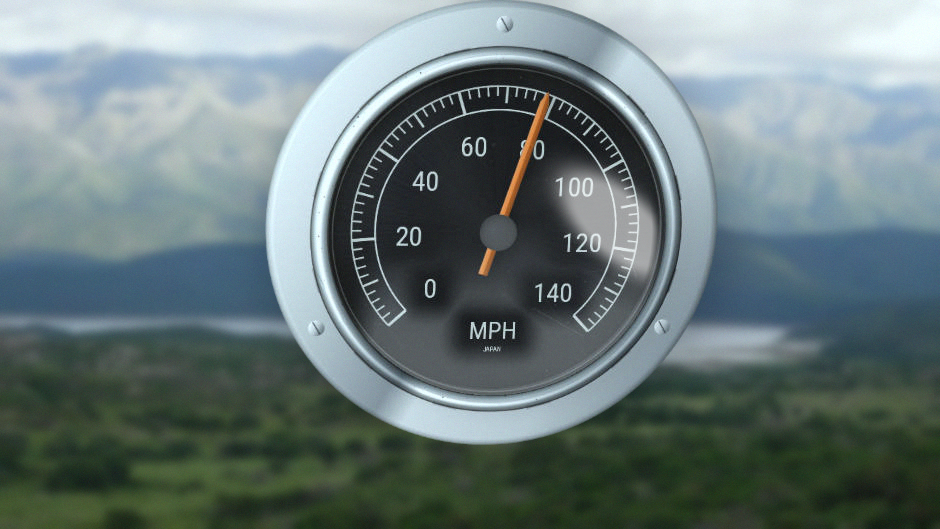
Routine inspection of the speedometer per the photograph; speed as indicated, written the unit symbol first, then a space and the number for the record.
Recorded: mph 78
